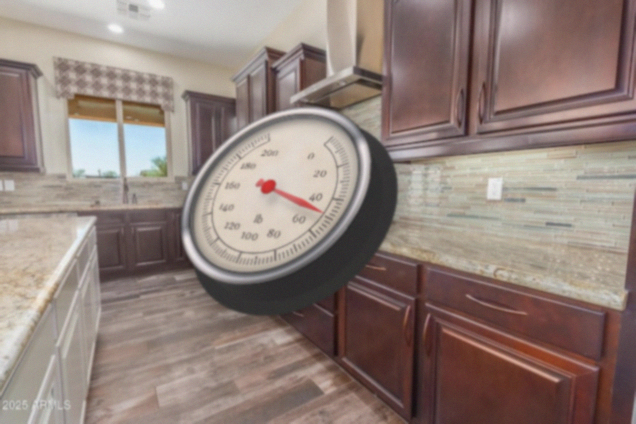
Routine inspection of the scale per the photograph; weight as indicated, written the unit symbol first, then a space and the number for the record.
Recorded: lb 50
